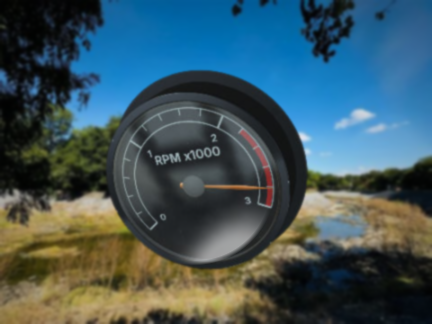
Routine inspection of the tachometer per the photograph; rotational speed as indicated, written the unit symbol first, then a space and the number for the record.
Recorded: rpm 2800
